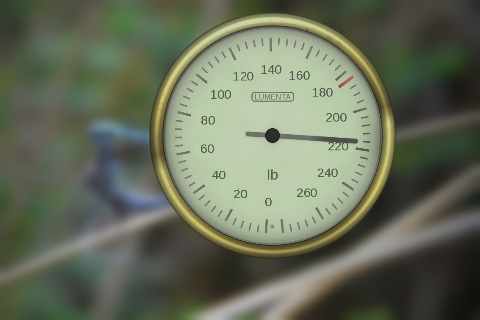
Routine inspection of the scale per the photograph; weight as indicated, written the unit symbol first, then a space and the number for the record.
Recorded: lb 216
